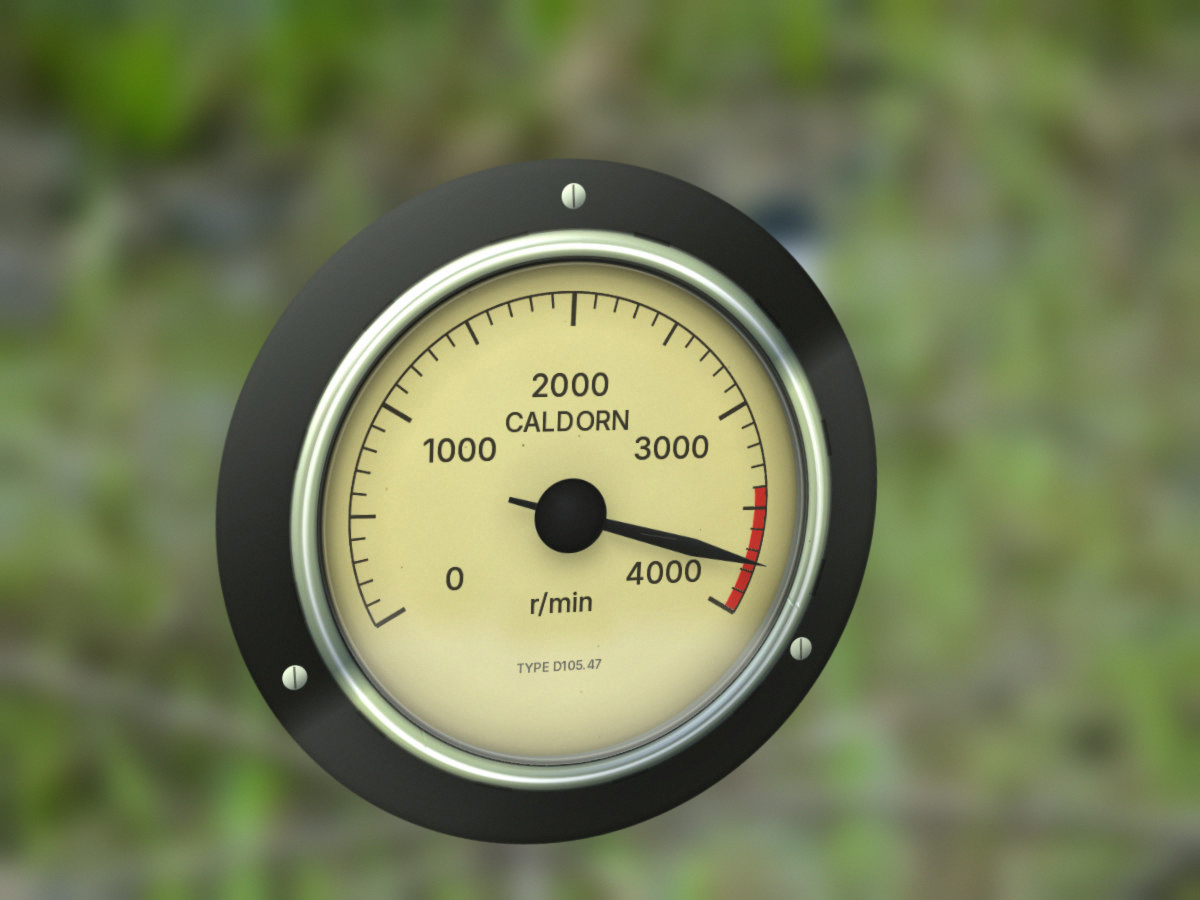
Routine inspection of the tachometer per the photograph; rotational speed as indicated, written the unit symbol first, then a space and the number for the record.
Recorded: rpm 3750
